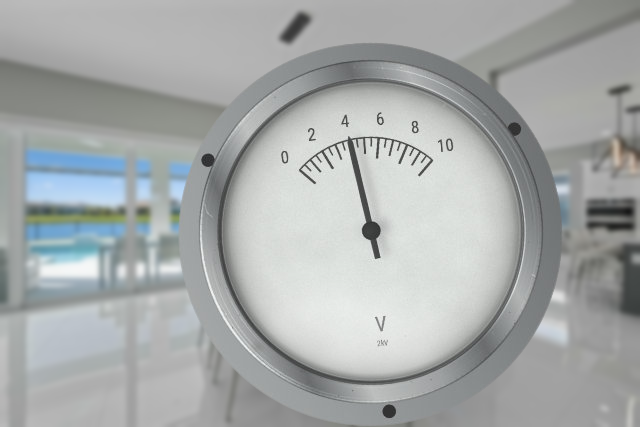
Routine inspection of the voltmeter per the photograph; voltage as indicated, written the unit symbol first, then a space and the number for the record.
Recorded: V 4
